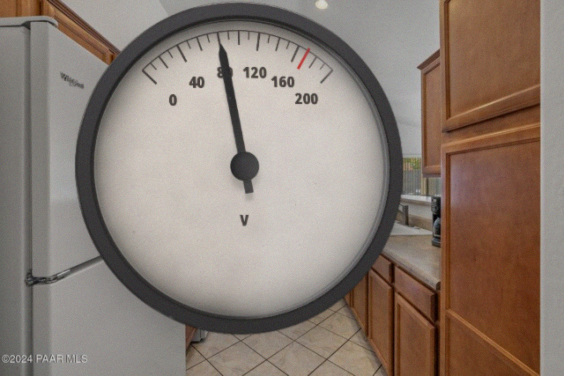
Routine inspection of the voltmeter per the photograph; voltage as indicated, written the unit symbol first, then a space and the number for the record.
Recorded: V 80
